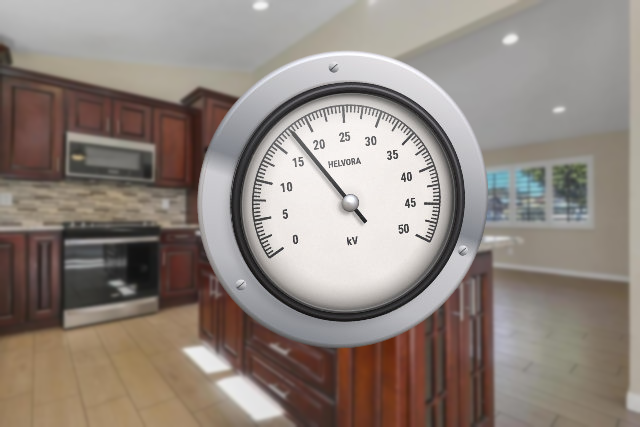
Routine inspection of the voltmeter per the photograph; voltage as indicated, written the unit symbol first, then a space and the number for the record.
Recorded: kV 17.5
